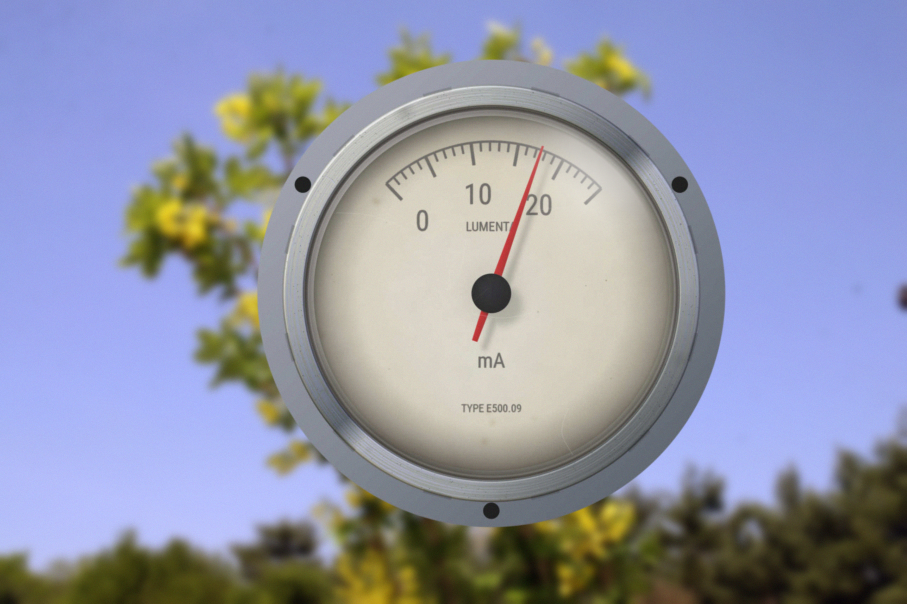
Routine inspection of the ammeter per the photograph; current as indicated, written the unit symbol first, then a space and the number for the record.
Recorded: mA 17.5
